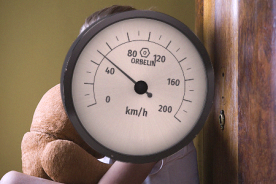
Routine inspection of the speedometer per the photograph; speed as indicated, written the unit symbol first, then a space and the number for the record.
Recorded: km/h 50
